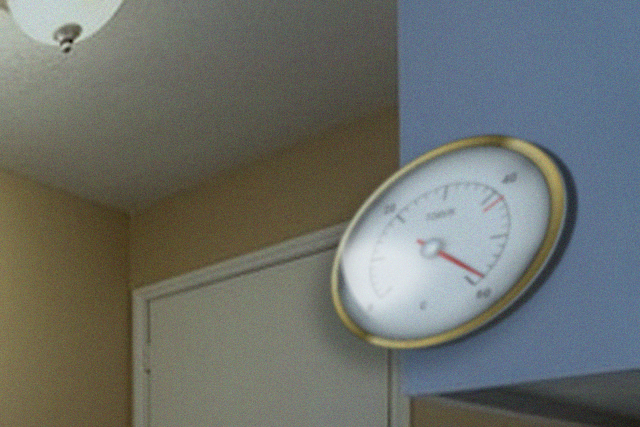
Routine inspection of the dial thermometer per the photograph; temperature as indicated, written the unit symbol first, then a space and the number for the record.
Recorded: °C 58
